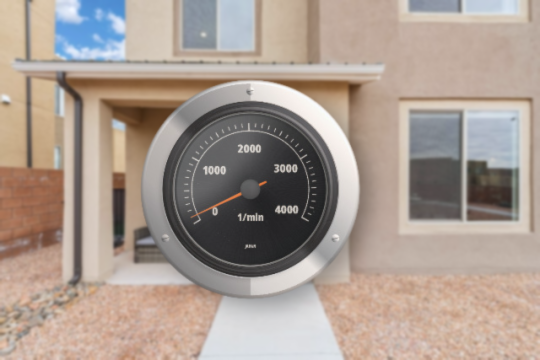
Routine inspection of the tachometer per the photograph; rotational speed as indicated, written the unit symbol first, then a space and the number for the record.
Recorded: rpm 100
